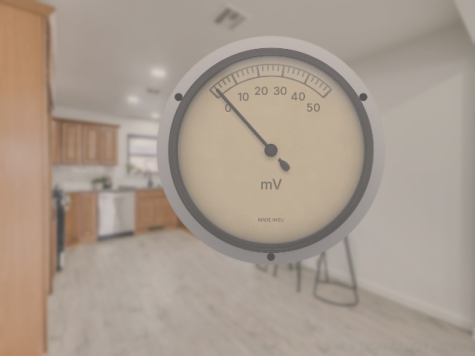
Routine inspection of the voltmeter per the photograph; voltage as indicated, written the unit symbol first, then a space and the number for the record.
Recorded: mV 2
